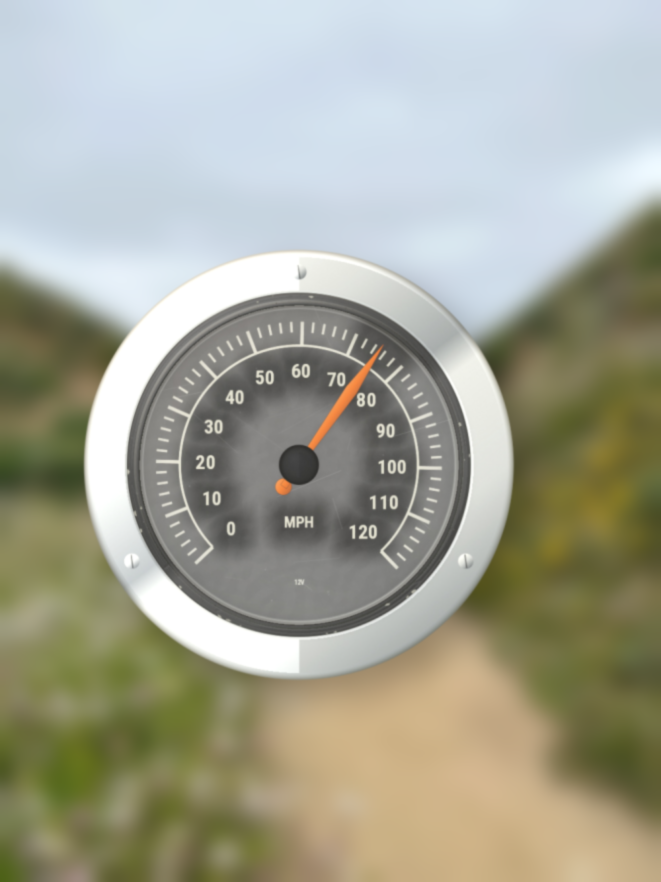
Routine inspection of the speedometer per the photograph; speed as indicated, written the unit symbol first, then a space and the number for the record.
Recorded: mph 75
